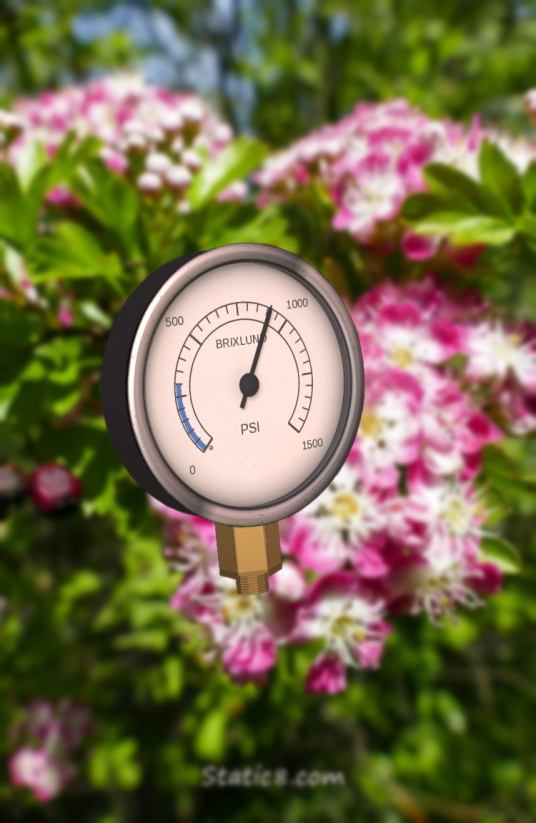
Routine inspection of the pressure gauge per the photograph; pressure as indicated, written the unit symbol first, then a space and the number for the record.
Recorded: psi 900
